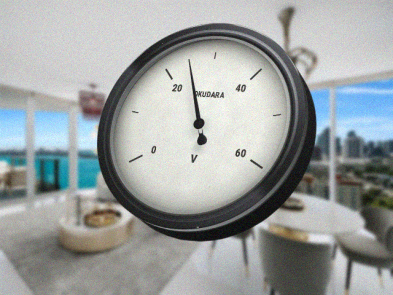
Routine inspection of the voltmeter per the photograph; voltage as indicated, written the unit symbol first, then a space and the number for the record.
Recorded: V 25
